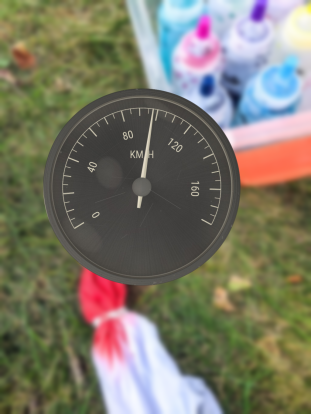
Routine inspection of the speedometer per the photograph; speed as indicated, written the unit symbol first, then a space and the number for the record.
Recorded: km/h 97.5
